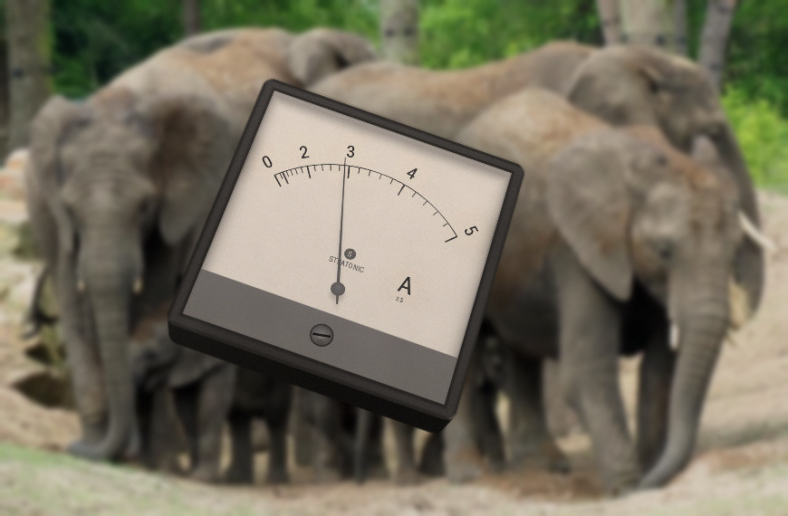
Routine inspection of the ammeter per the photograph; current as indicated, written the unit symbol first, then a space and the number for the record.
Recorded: A 2.9
